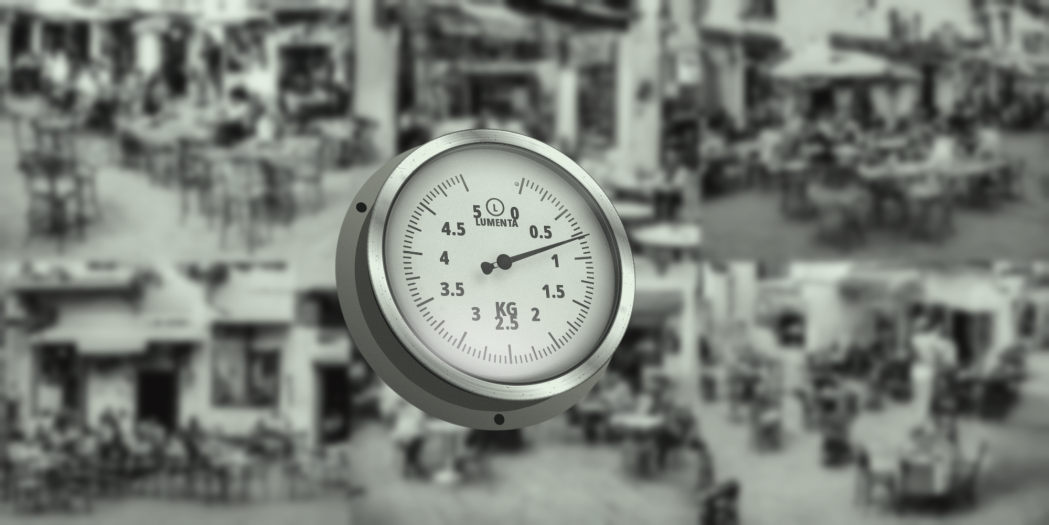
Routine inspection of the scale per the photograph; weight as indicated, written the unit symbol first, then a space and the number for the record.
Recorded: kg 0.8
